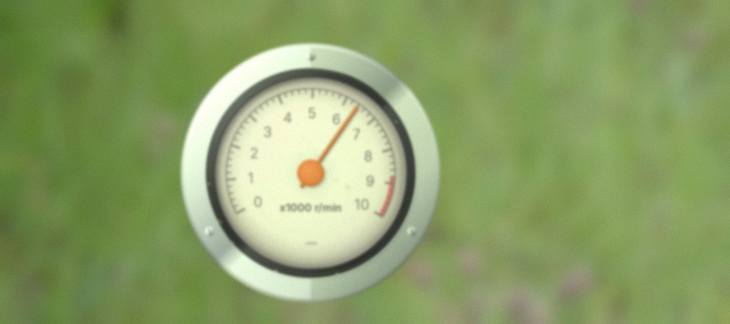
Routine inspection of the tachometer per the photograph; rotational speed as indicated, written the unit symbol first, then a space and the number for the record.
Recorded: rpm 6400
